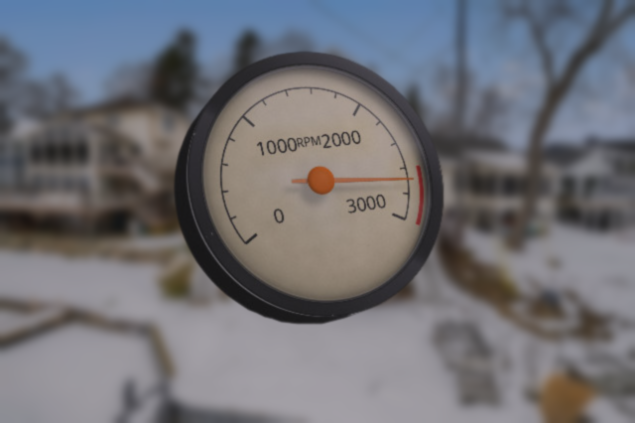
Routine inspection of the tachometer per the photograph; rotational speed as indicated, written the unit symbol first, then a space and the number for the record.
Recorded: rpm 2700
